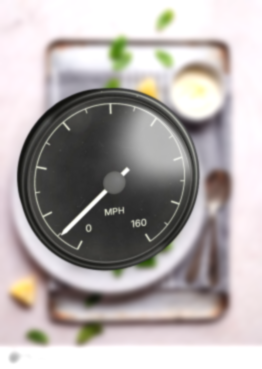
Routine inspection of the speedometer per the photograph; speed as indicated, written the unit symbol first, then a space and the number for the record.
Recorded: mph 10
